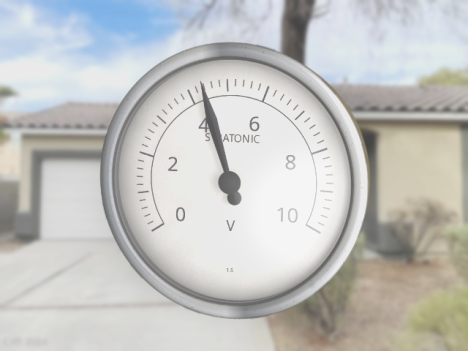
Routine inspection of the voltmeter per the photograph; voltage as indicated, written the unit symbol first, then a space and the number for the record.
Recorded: V 4.4
